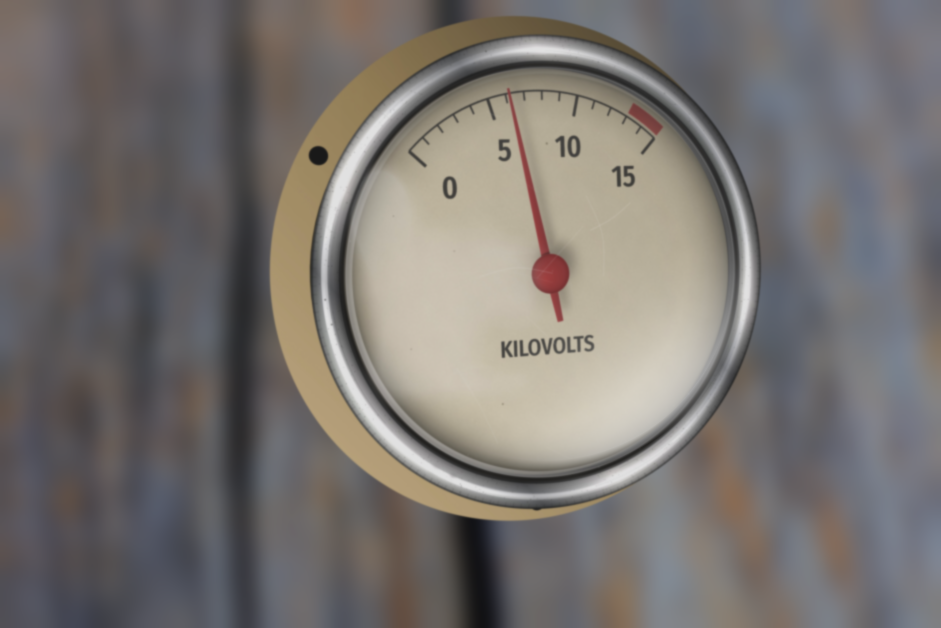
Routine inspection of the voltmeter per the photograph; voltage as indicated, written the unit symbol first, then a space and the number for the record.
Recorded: kV 6
